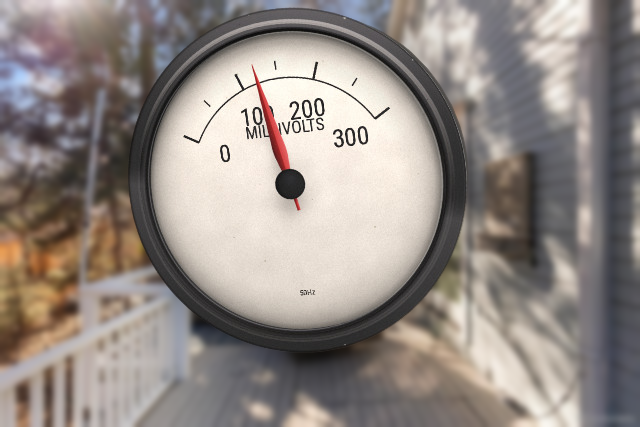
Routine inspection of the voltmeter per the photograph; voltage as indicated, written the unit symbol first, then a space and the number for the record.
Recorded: mV 125
